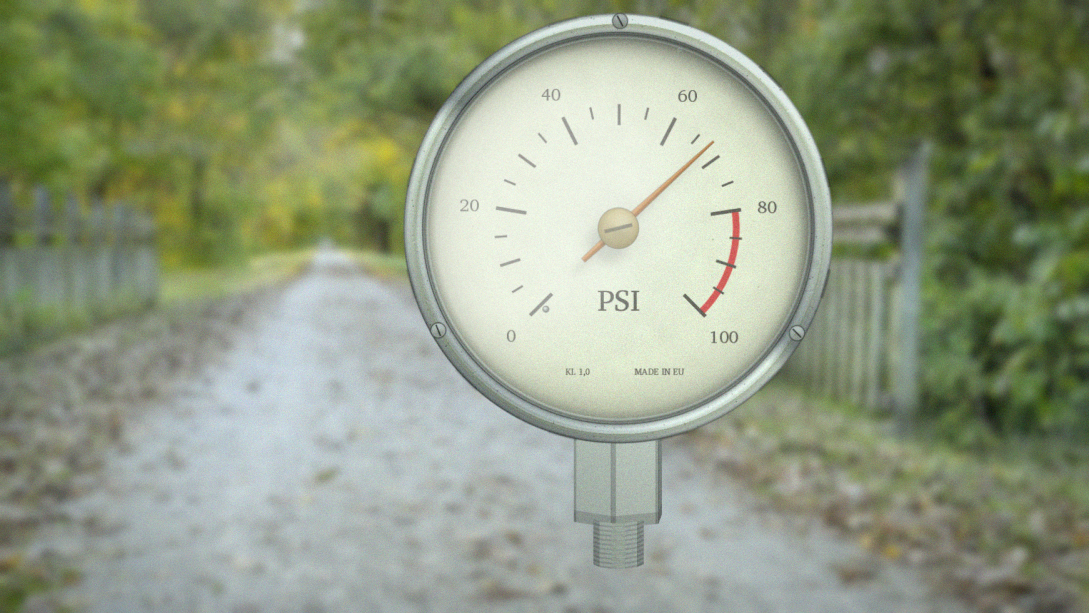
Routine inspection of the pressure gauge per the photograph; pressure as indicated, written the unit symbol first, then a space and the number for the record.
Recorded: psi 67.5
